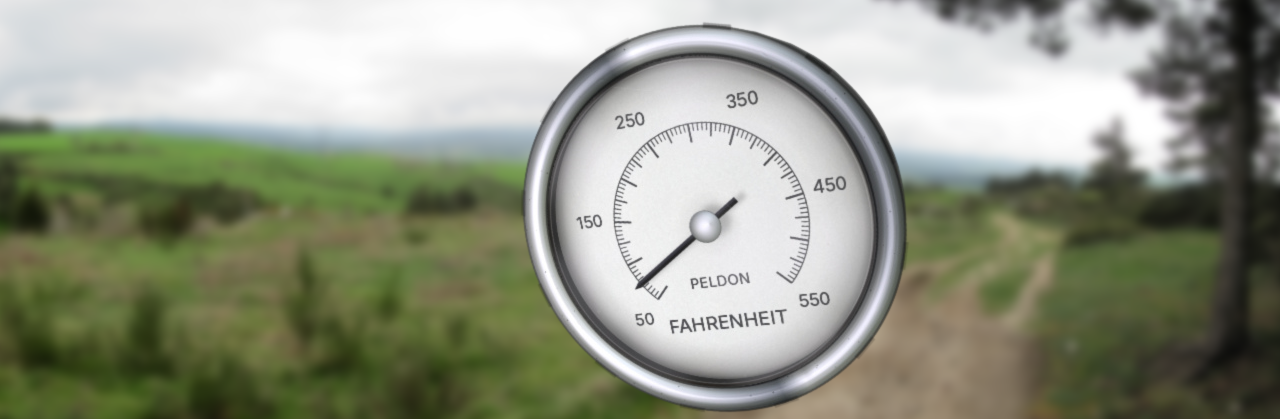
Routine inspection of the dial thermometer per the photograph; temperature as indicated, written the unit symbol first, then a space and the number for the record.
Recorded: °F 75
